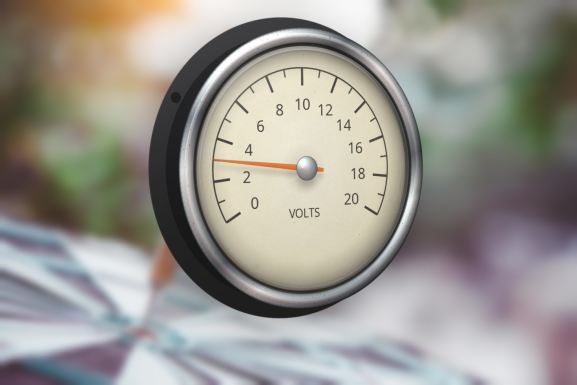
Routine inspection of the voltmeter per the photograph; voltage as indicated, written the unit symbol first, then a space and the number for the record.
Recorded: V 3
